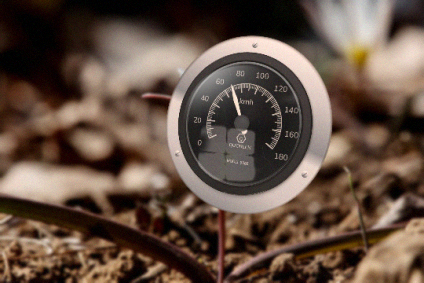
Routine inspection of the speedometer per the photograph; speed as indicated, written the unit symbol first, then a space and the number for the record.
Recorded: km/h 70
